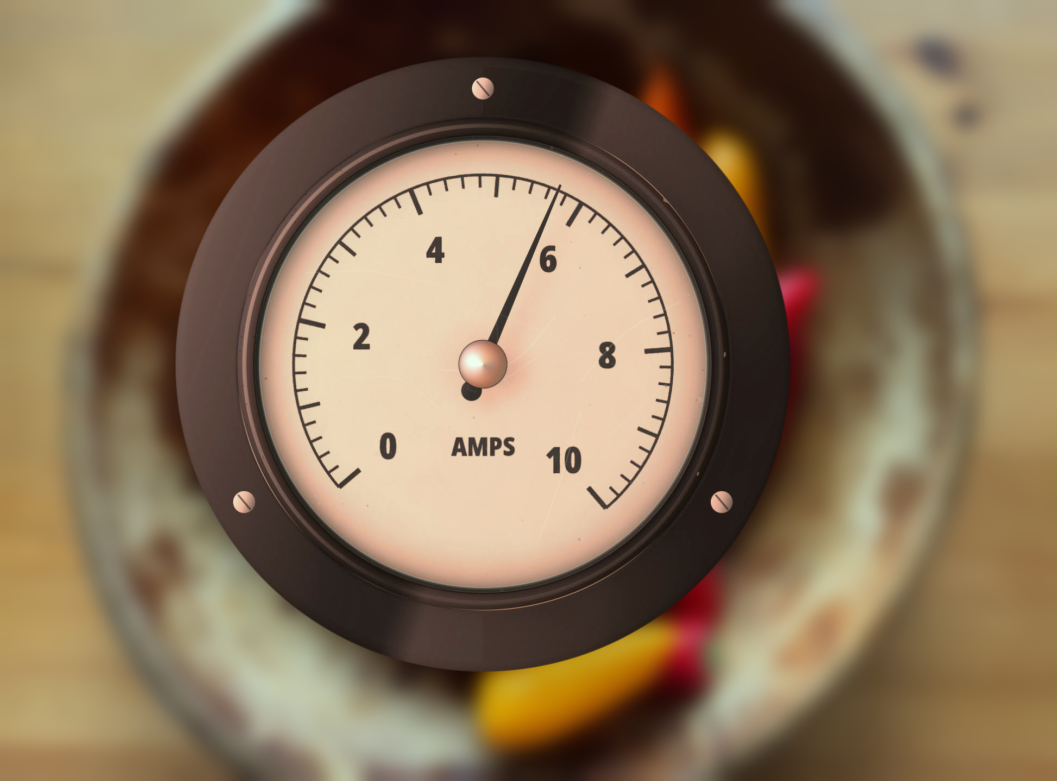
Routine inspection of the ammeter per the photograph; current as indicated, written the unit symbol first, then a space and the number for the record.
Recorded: A 5.7
